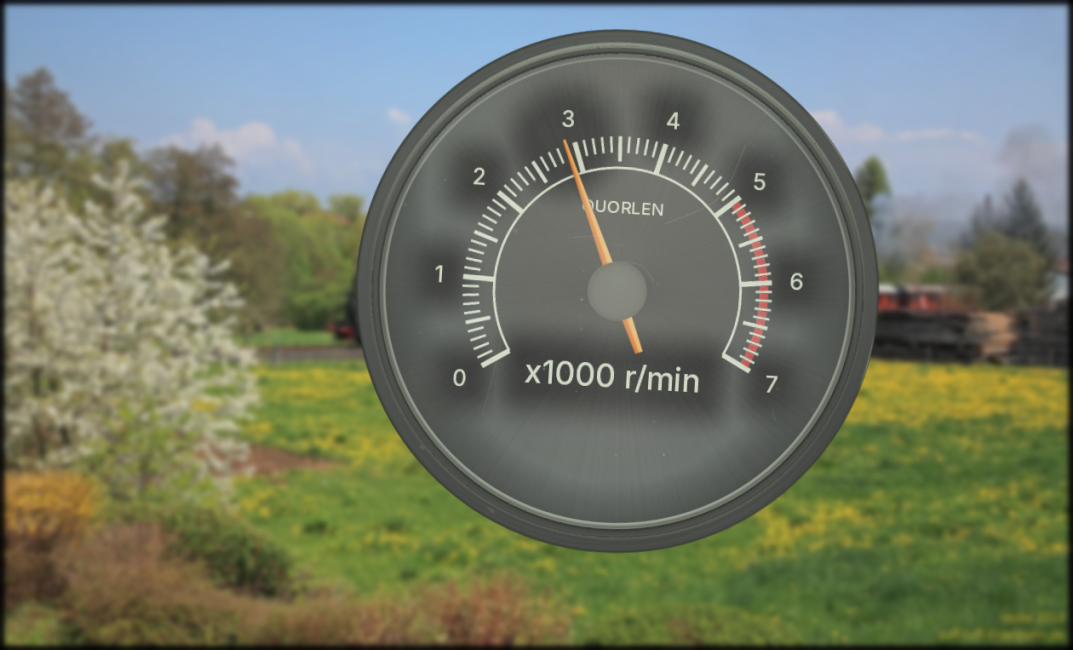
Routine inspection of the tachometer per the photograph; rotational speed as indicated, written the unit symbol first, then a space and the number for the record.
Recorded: rpm 2900
